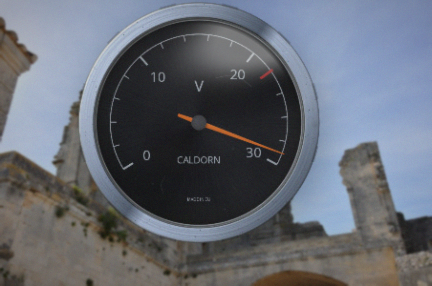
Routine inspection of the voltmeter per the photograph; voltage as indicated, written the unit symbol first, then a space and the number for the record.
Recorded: V 29
